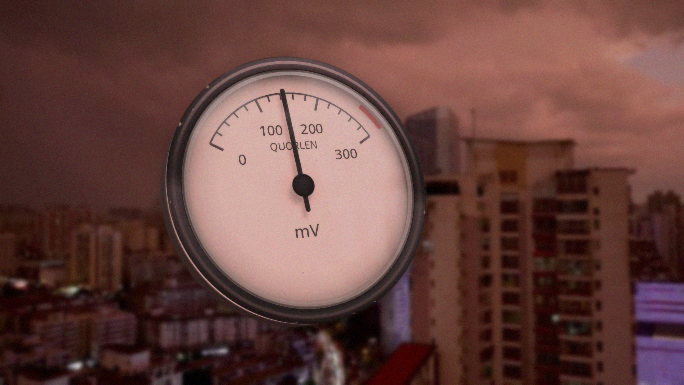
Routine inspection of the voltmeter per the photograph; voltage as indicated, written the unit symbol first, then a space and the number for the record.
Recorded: mV 140
